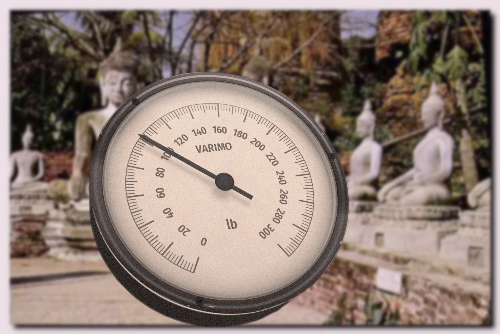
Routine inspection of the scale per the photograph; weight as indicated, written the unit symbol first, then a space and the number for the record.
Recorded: lb 100
